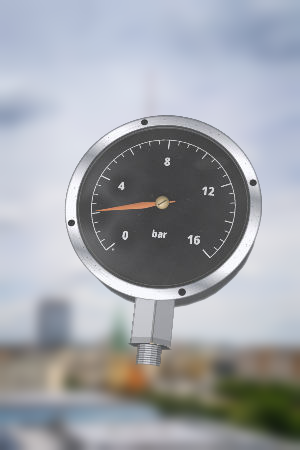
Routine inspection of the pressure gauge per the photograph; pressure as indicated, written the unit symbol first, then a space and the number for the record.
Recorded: bar 2
